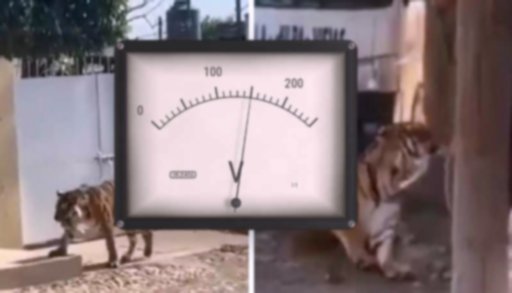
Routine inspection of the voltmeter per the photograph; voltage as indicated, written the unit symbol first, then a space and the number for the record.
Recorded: V 150
